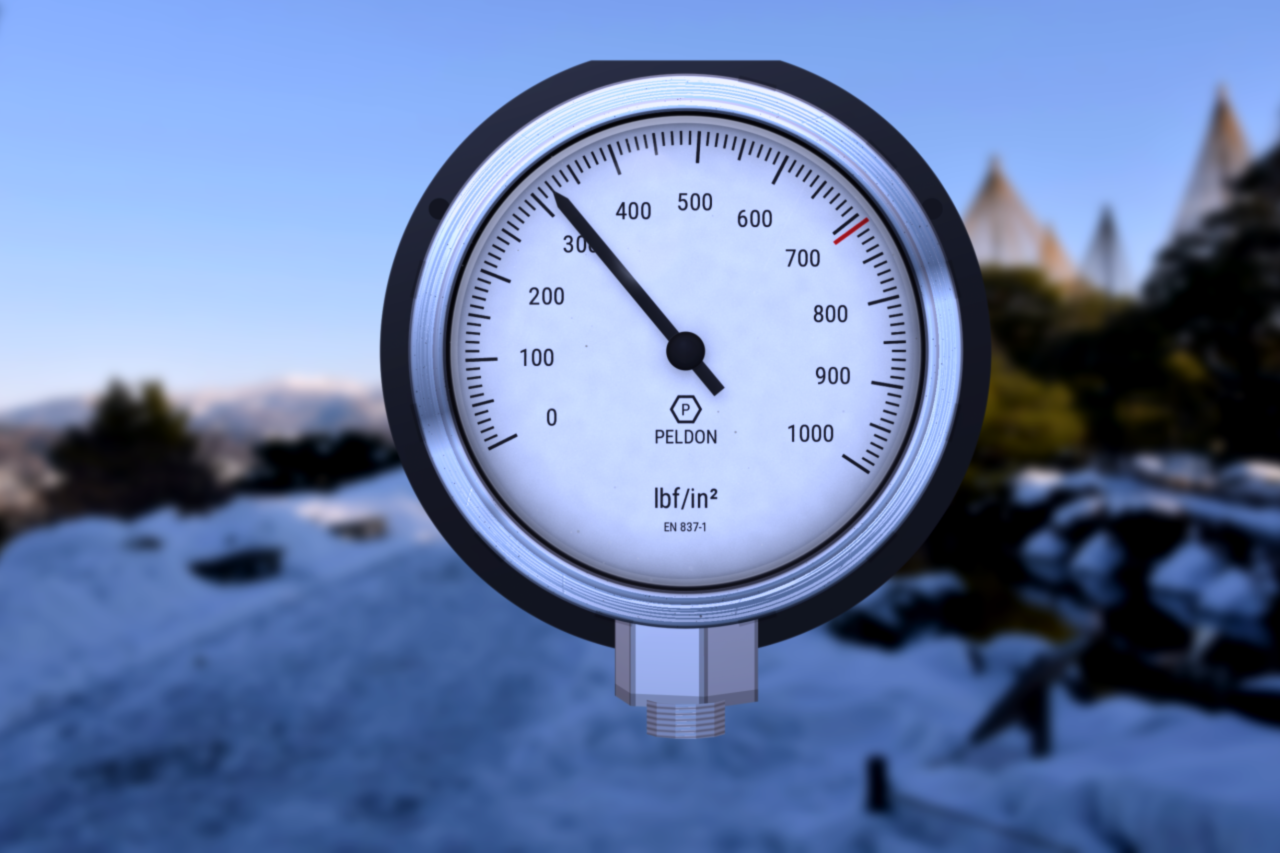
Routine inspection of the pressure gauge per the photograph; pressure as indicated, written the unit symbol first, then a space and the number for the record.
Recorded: psi 320
